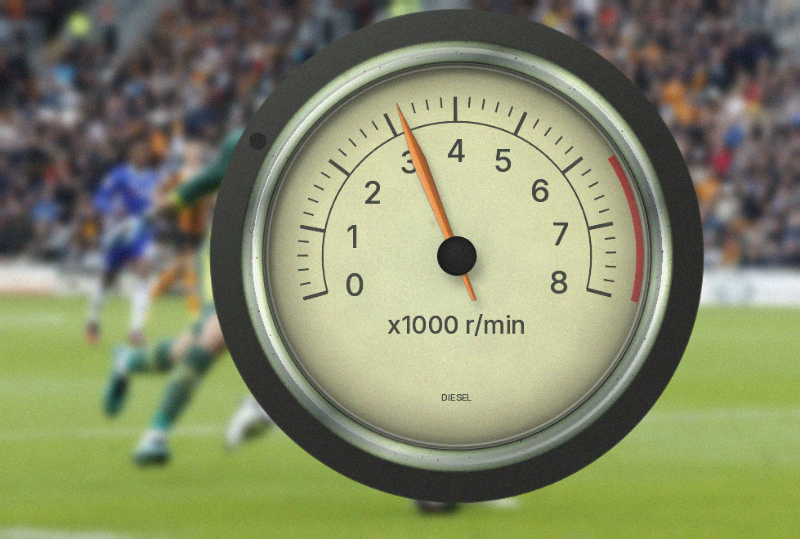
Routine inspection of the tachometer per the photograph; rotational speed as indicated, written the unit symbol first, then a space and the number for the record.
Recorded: rpm 3200
